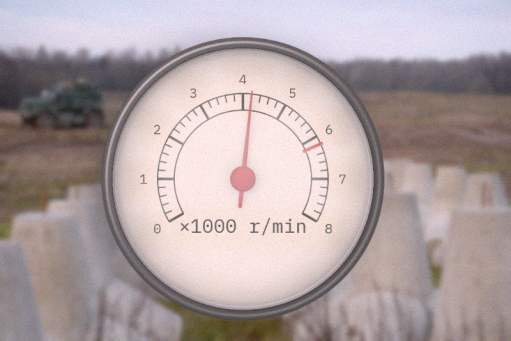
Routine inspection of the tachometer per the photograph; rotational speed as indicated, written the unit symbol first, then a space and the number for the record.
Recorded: rpm 4200
